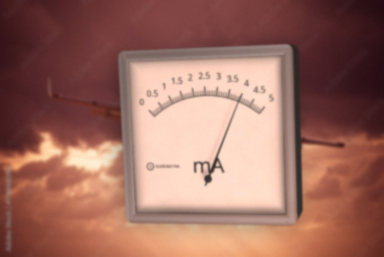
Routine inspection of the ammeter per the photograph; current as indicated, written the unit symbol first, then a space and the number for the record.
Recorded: mA 4
